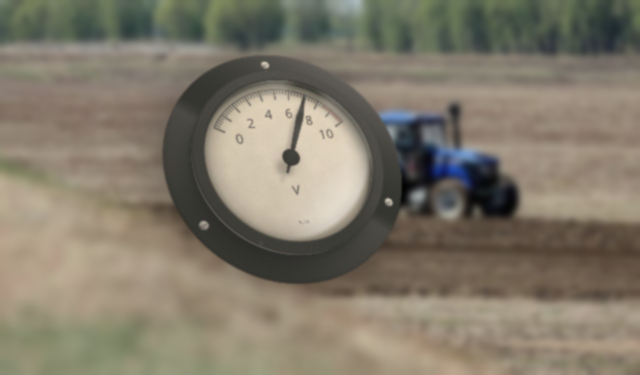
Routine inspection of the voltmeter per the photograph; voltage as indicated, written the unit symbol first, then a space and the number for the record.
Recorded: V 7
